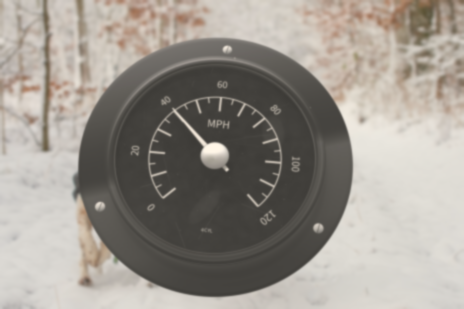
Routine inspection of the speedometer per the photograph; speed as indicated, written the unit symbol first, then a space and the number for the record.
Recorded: mph 40
